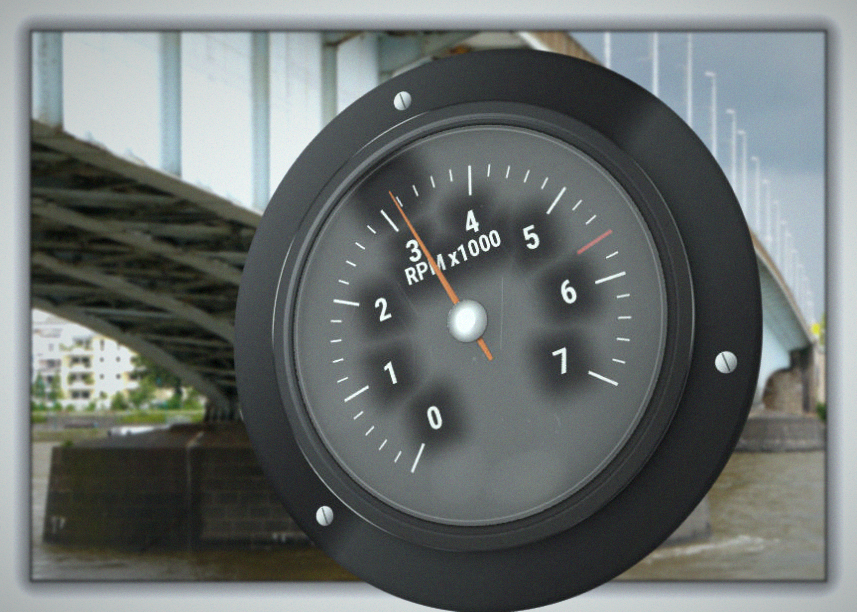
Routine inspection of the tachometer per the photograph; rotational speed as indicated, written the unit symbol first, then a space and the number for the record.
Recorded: rpm 3200
